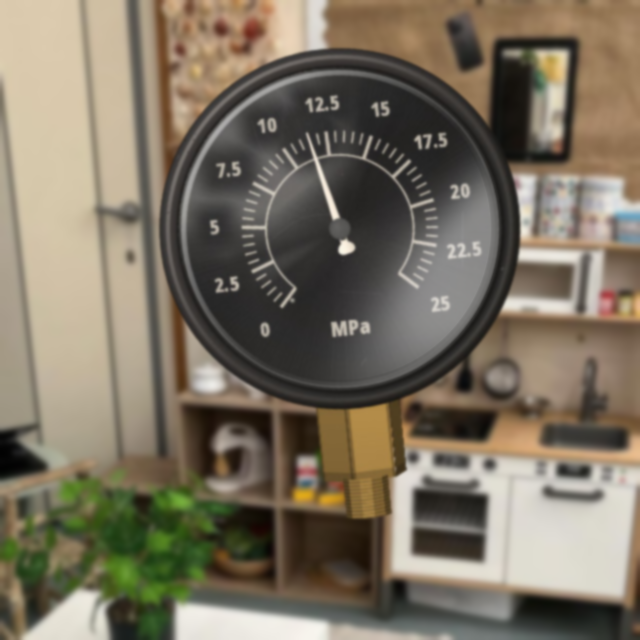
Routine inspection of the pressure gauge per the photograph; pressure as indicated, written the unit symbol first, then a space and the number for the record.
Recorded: MPa 11.5
